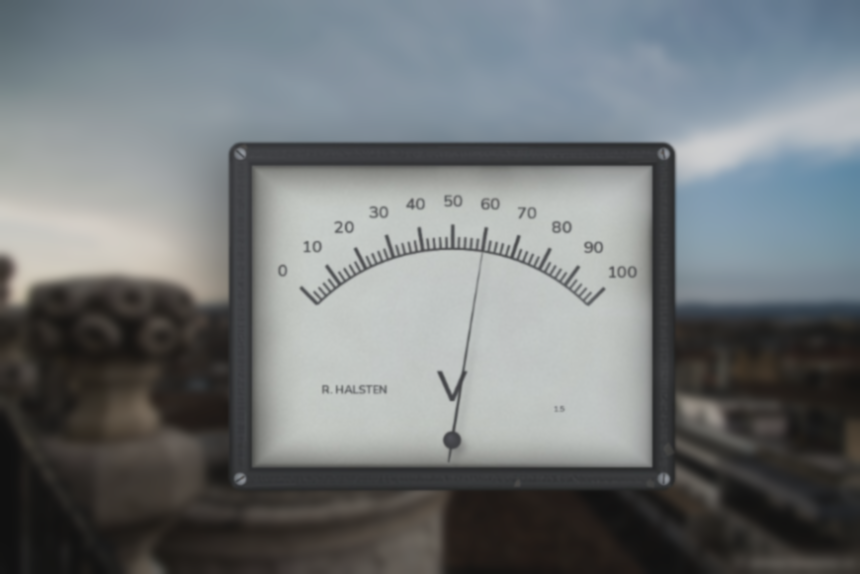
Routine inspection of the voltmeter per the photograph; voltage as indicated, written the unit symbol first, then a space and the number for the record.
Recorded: V 60
